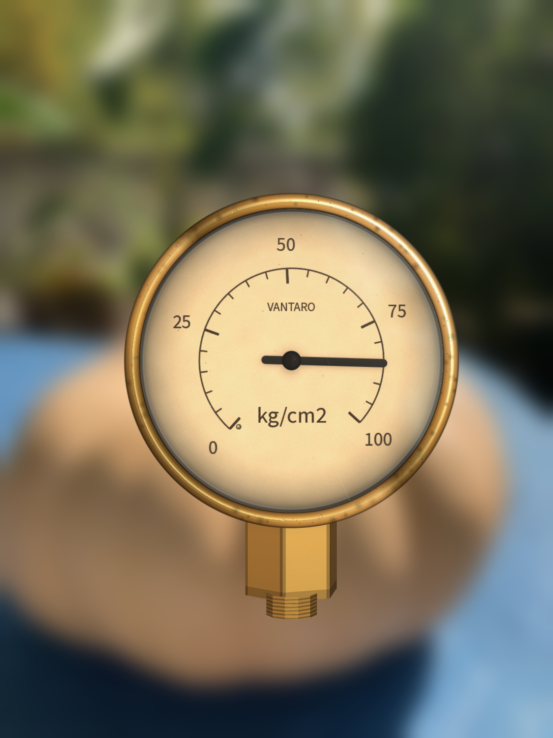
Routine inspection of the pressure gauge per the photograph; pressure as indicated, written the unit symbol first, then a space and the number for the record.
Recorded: kg/cm² 85
